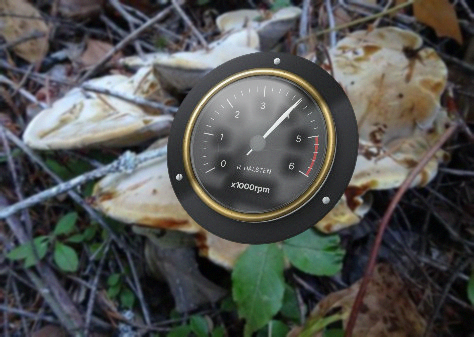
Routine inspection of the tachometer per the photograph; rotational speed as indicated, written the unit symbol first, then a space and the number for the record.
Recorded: rpm 4000
